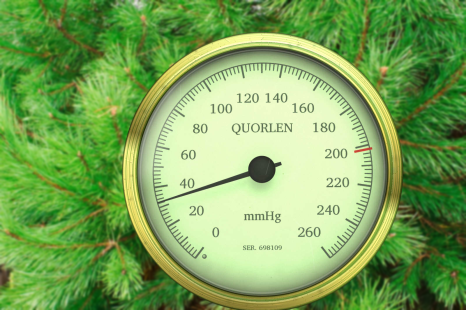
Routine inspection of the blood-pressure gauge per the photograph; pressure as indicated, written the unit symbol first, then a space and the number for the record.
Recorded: mmHg 32
